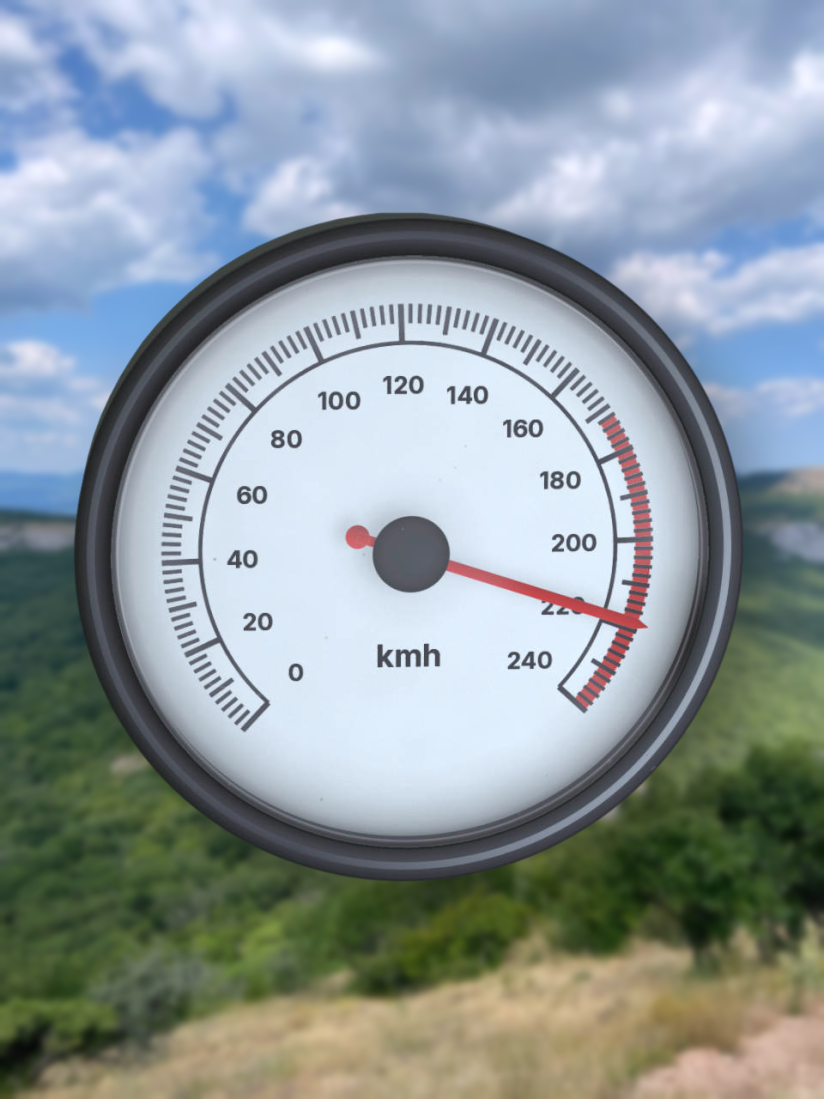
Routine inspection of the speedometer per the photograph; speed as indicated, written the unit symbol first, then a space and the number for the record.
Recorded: km/h 218
